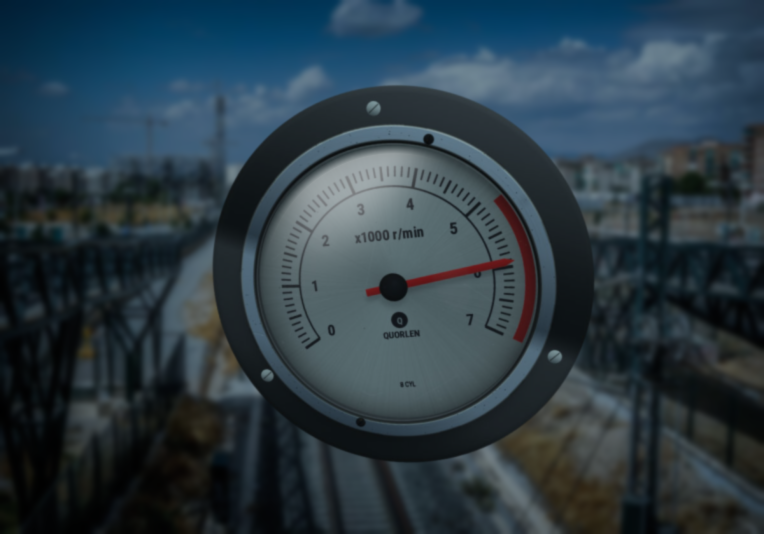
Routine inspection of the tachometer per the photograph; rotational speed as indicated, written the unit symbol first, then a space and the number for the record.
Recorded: rpm 5900
